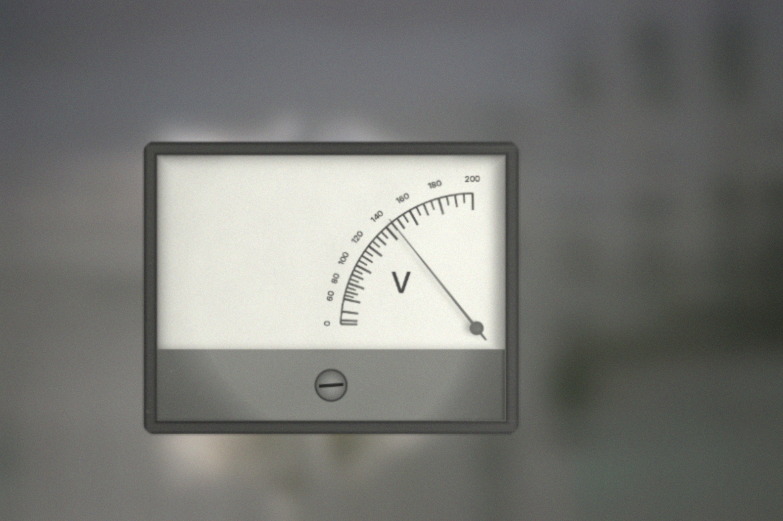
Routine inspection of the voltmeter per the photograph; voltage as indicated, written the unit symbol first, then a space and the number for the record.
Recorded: V 145
